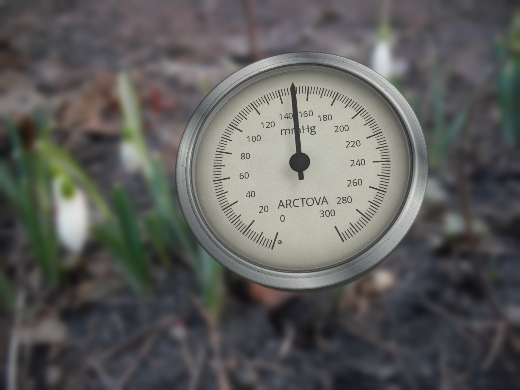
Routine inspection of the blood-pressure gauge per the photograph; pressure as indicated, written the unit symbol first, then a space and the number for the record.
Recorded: mmHg 150
